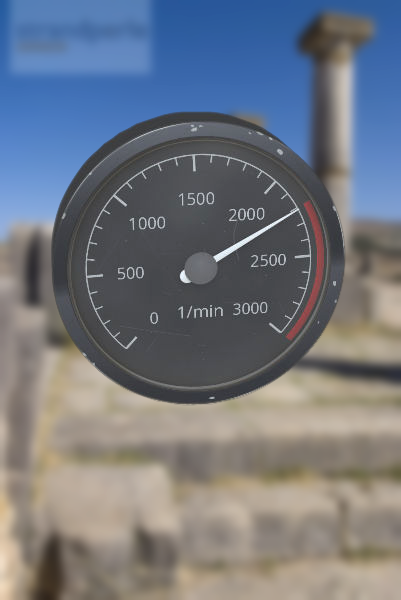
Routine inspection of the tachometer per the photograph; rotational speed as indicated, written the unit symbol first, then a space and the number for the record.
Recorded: rpm 2200
